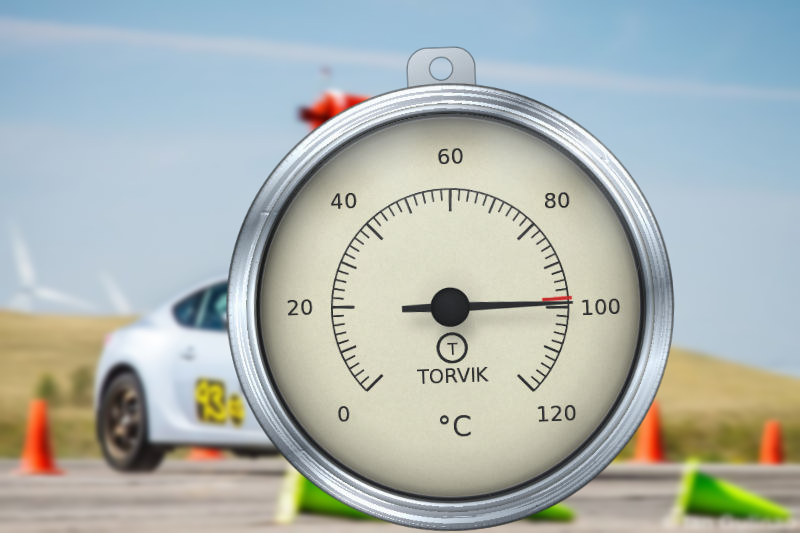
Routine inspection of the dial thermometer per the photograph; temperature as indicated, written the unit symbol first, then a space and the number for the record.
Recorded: °C 99
